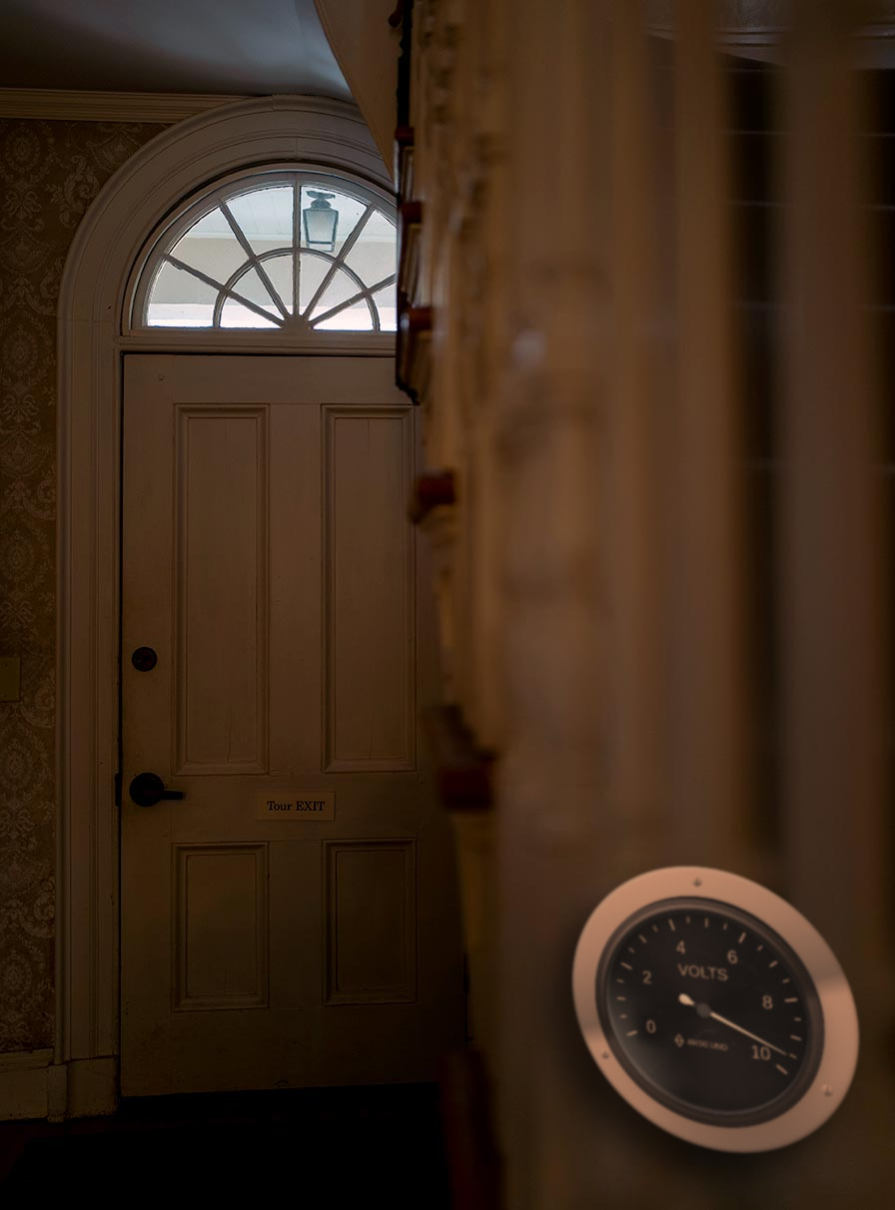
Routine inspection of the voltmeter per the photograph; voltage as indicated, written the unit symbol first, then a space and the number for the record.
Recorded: V 9.5
